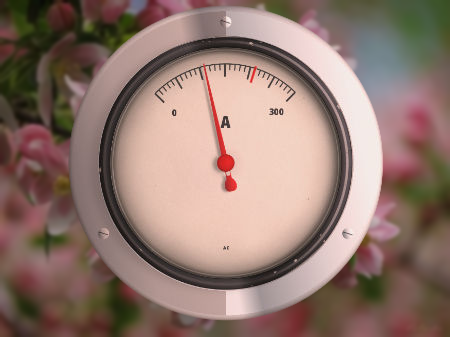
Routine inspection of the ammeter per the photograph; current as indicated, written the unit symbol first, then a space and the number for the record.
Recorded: A 110
